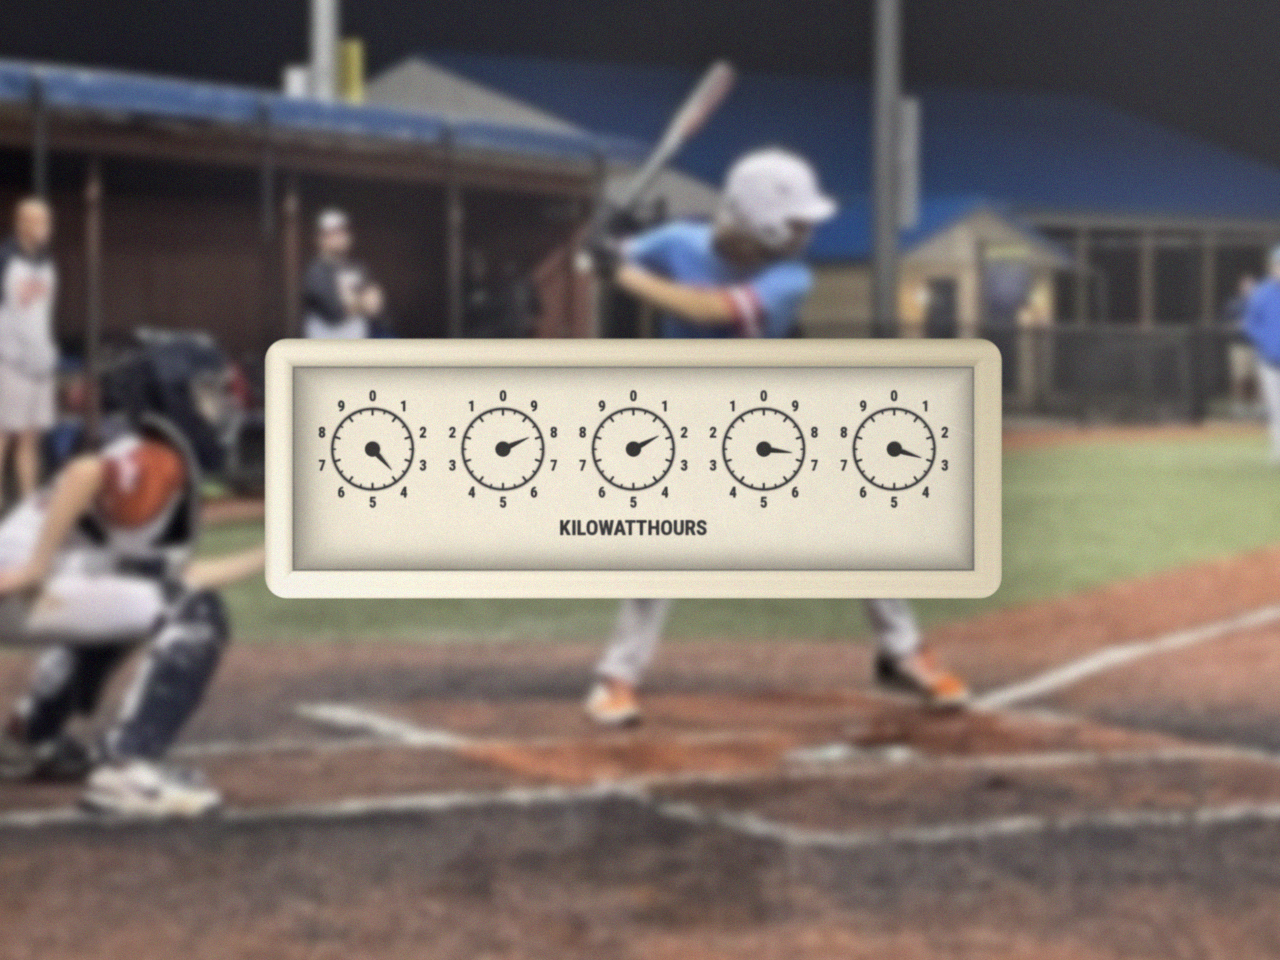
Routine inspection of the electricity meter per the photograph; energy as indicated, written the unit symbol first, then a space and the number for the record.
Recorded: kWh 38173
